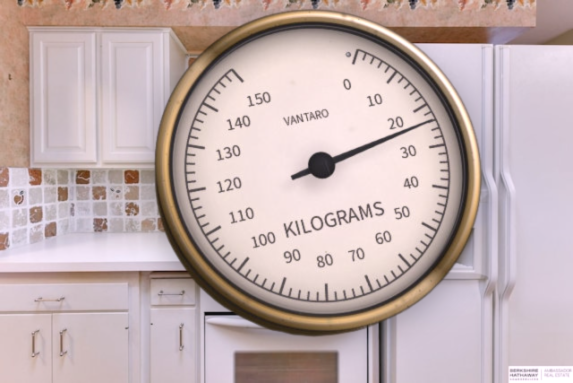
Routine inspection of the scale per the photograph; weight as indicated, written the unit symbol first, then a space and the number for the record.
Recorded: kg 24
